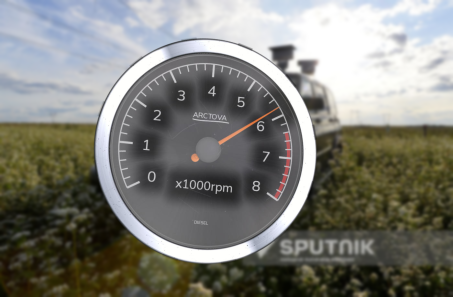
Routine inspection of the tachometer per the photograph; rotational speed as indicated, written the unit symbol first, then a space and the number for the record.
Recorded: rpm 5800
